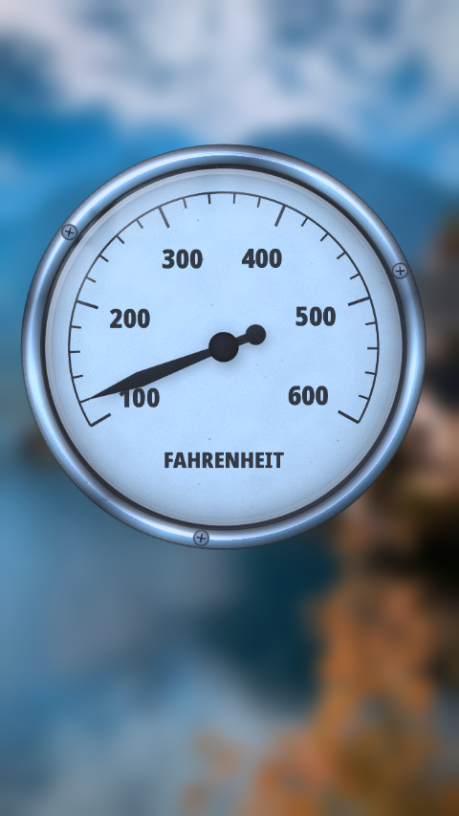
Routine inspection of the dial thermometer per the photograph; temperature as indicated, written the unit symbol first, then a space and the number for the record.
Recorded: °F 120
